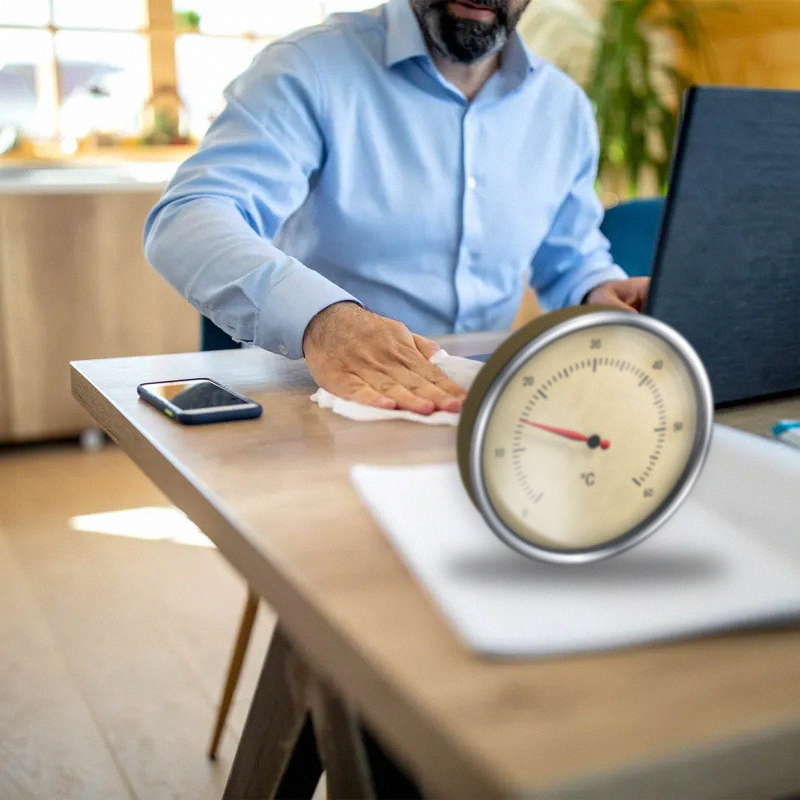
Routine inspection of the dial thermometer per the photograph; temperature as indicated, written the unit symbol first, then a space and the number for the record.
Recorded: °C 15
